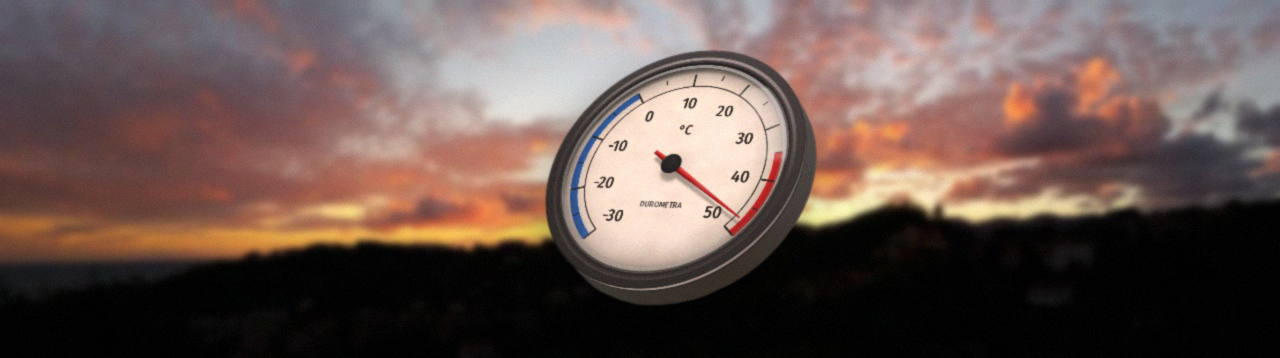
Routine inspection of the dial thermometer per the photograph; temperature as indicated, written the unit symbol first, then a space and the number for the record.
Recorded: °C 47.5
